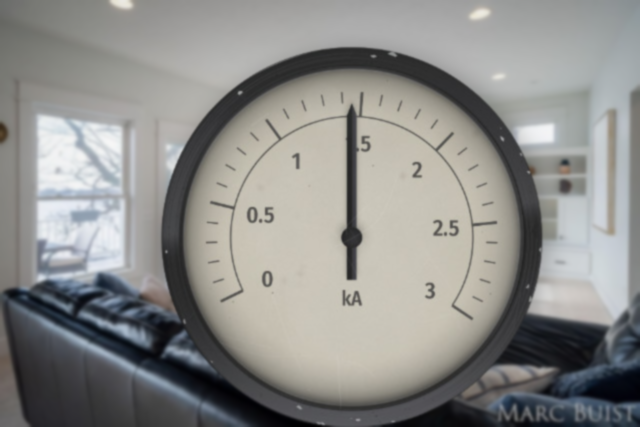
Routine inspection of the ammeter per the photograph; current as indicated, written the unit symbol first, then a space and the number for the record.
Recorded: kA 1.45
